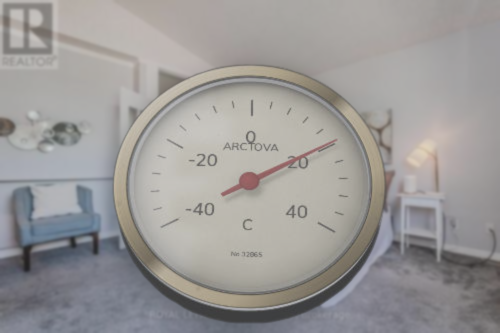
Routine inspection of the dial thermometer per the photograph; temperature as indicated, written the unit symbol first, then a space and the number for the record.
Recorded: °C 20
